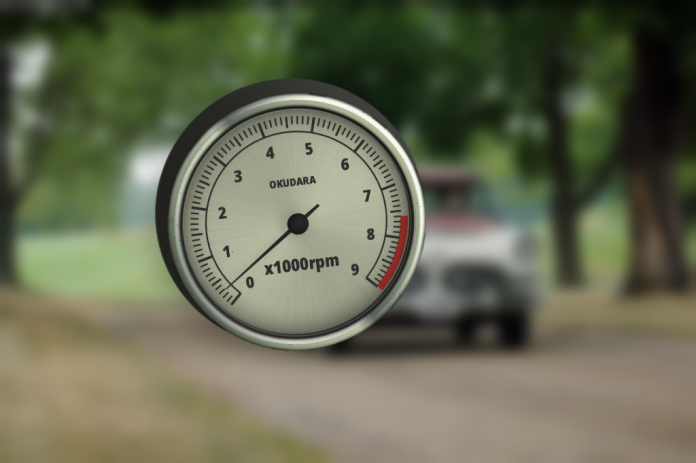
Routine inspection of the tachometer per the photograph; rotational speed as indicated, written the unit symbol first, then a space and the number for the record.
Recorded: rpm 300
